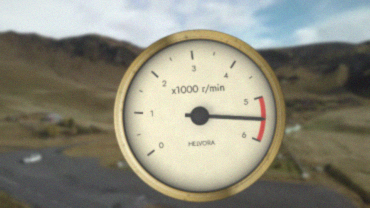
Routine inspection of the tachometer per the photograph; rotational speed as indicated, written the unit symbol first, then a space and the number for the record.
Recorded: rpm 5500
